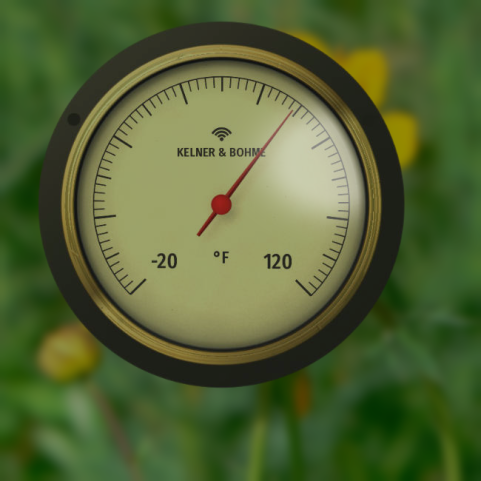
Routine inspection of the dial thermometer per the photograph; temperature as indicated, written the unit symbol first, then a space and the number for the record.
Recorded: °F 69
